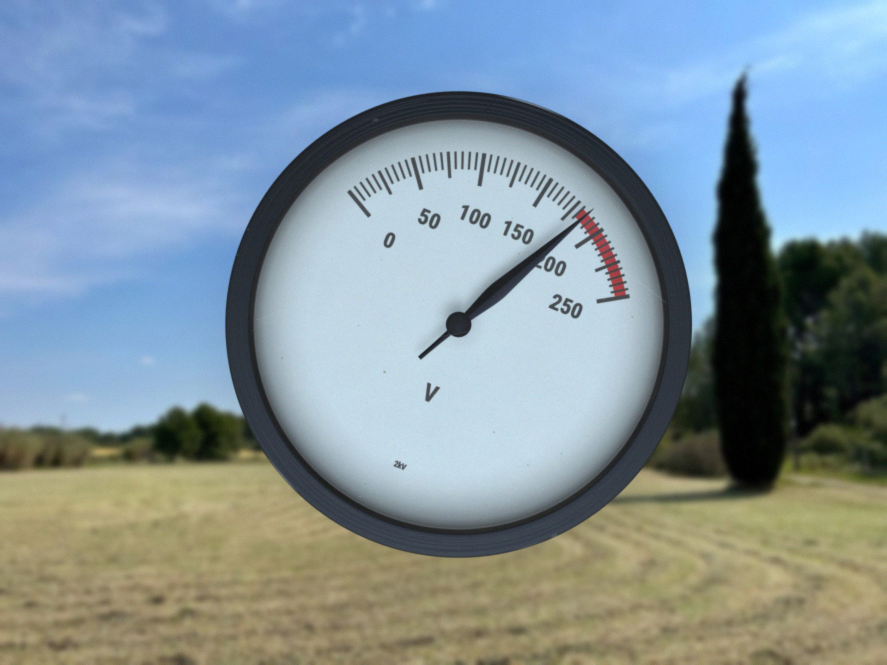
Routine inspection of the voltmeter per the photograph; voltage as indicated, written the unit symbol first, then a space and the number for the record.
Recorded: V 185
